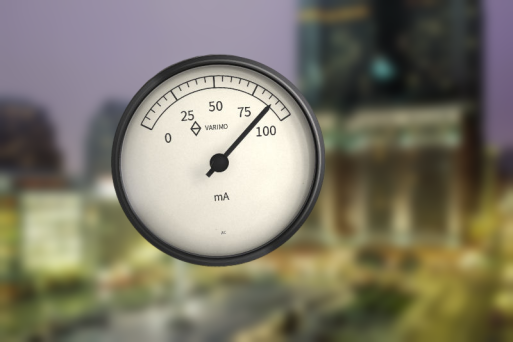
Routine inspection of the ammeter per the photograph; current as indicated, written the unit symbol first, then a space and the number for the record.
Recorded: mA 87.5
